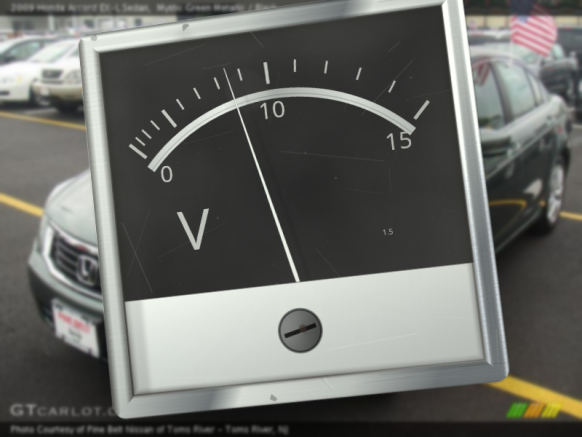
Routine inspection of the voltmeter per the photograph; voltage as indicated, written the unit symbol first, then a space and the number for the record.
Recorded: V 8.5
